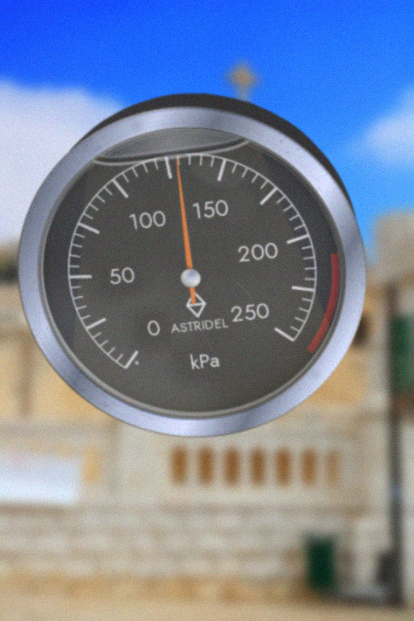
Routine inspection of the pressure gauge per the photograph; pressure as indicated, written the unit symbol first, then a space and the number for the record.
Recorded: kPa 130
